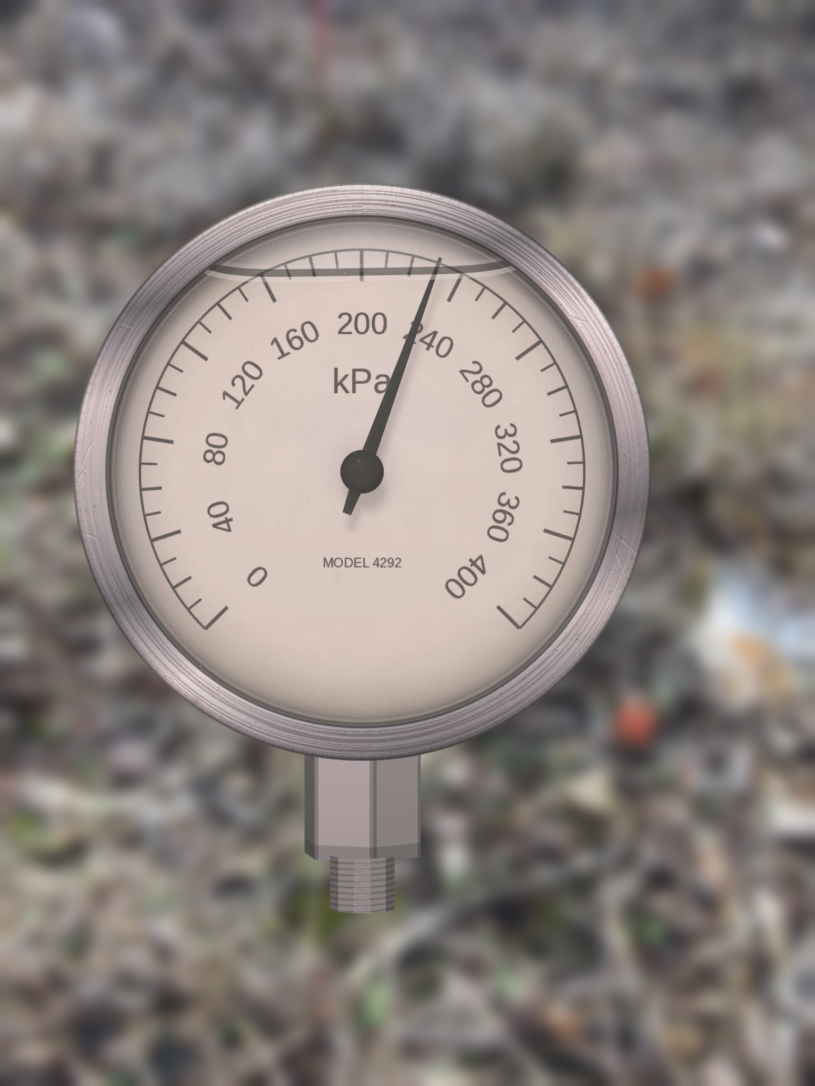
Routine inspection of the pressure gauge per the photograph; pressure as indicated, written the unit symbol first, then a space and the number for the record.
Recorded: kPa 230
